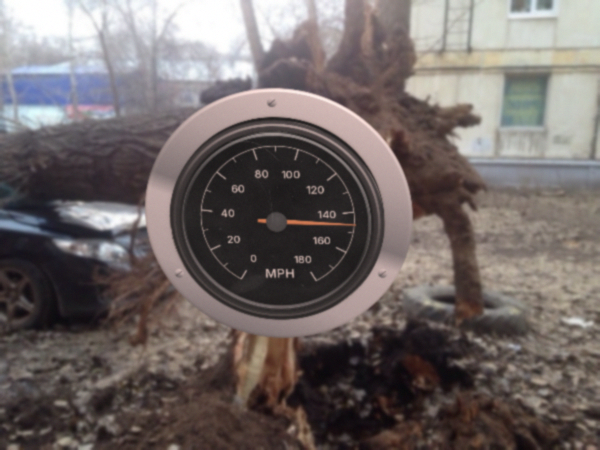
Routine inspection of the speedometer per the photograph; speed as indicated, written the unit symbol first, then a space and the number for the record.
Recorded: mph 145
